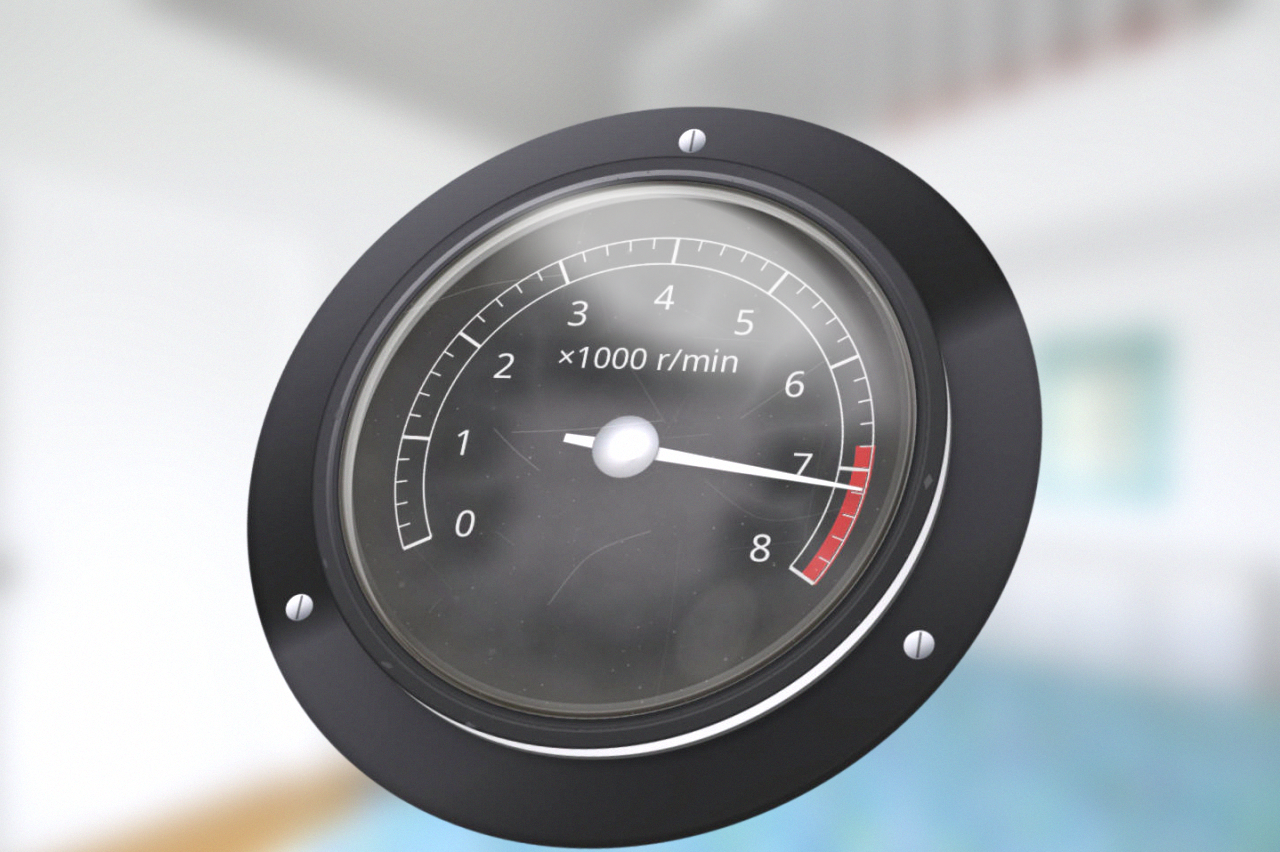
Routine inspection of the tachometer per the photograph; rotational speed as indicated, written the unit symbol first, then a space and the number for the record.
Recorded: rpm 7200
